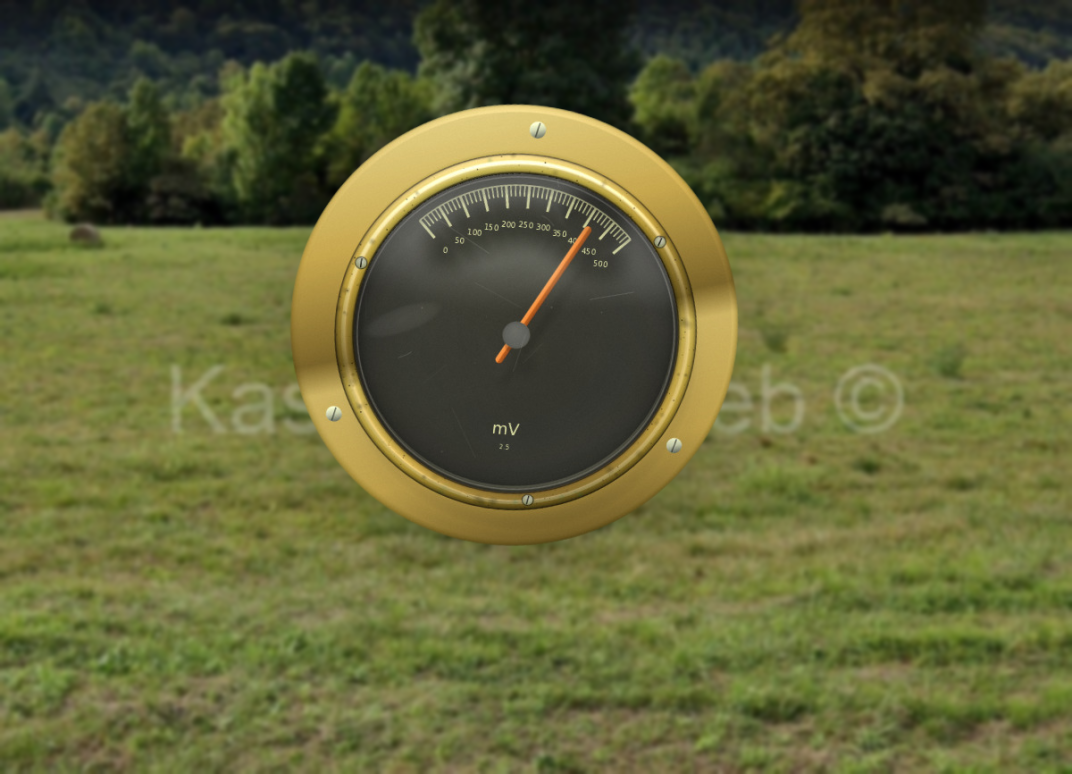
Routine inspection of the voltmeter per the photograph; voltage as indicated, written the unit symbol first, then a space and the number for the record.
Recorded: mV 410
